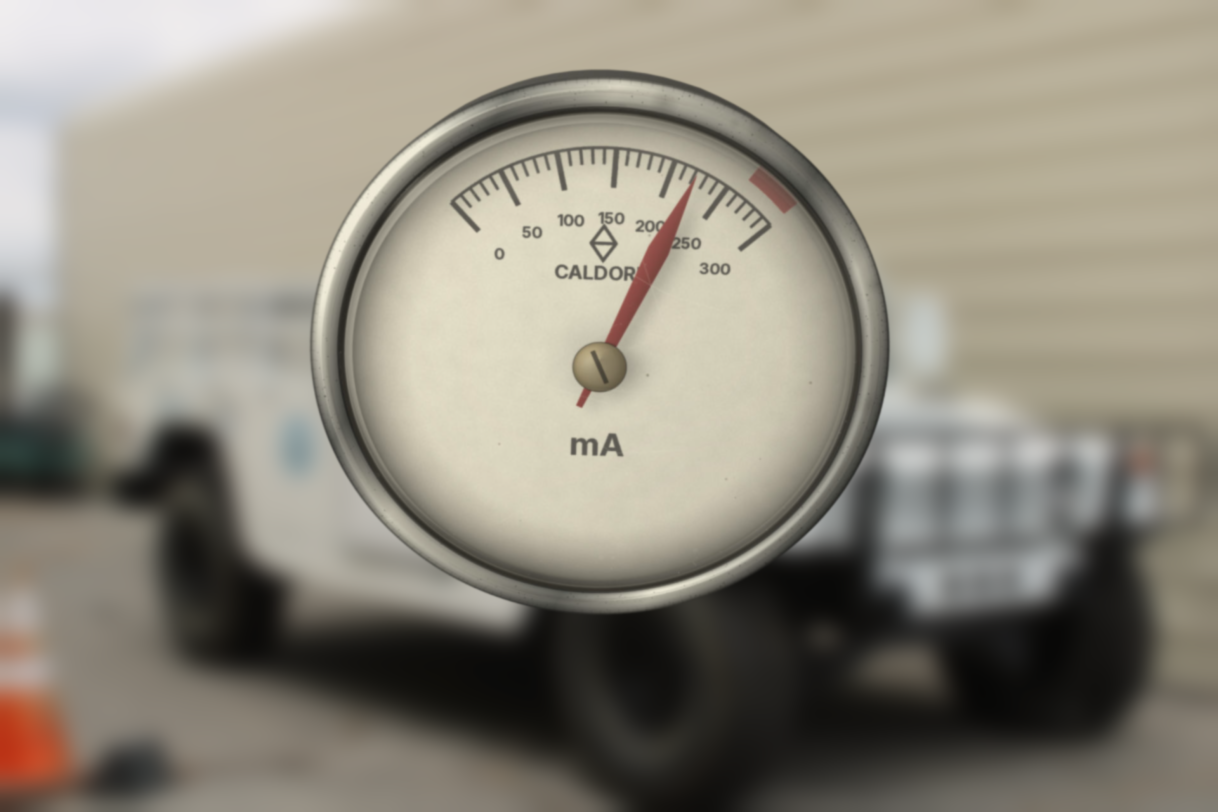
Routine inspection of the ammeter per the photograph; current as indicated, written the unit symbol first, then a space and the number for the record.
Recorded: mA 220
